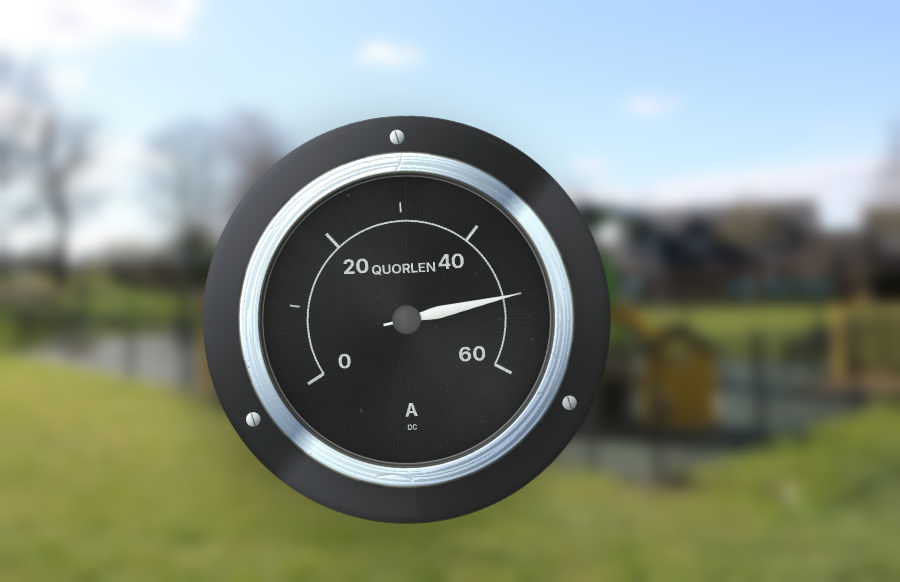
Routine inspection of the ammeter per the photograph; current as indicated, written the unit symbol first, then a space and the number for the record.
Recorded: A 50
